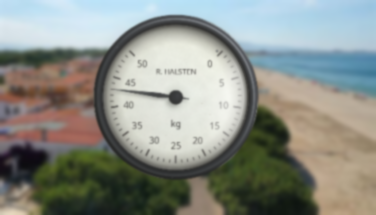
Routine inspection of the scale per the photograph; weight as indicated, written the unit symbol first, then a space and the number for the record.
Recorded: kg 43
